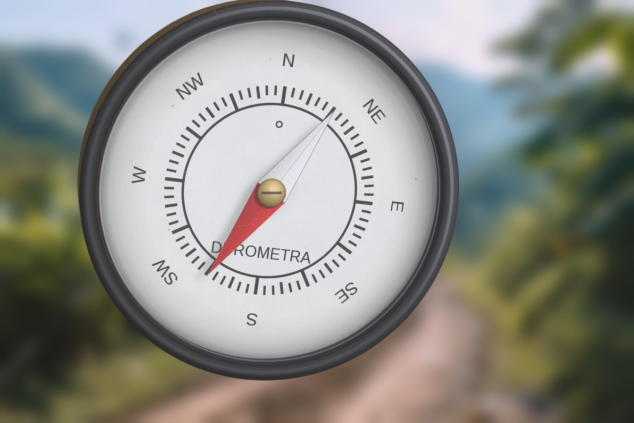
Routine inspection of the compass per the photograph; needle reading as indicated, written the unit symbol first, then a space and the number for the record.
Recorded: ° 210
